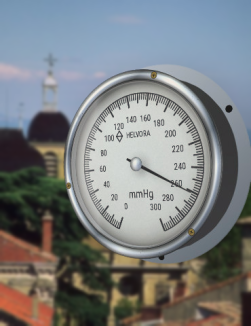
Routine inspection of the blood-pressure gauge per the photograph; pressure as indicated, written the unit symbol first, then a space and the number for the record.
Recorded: mmHg 260
